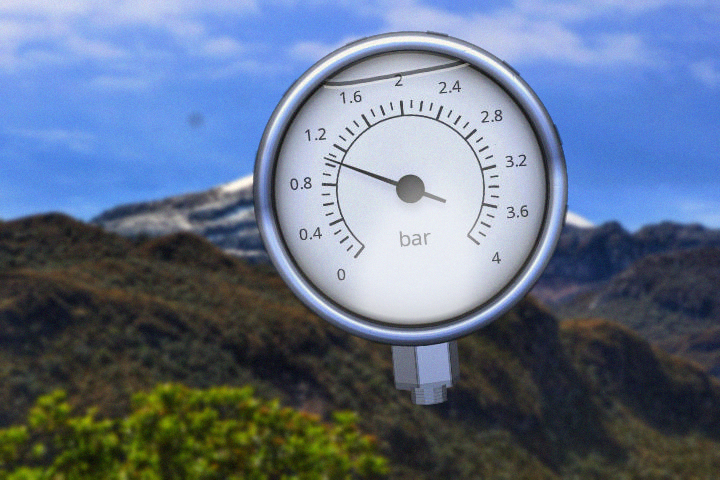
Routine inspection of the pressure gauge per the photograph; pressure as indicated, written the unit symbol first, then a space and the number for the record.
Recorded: bar 1.05
